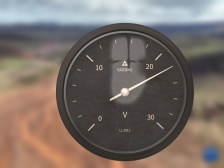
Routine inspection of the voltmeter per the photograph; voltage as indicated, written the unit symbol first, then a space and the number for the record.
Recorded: V 22
